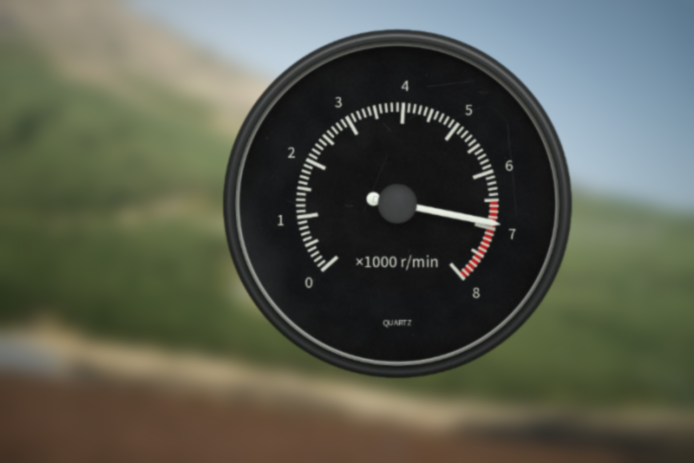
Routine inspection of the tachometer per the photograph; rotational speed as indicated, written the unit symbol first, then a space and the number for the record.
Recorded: rpm 6900
